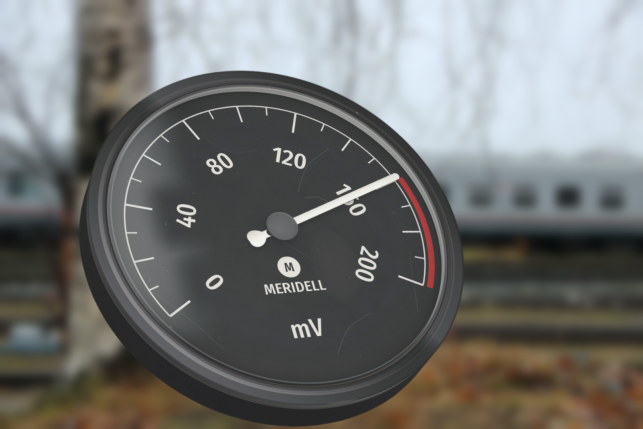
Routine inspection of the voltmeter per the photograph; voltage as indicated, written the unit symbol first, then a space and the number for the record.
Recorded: mV 160
